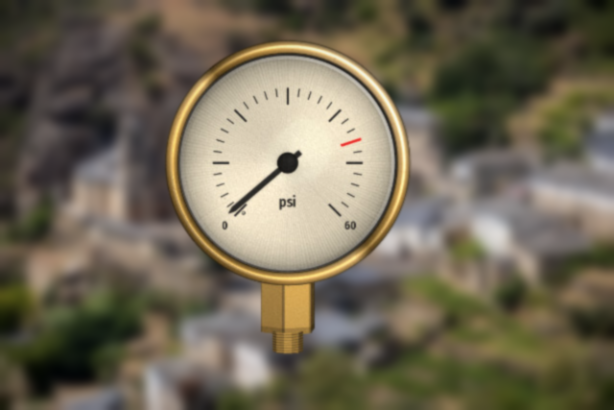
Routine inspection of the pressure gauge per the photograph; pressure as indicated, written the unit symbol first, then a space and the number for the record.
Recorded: psi 1
